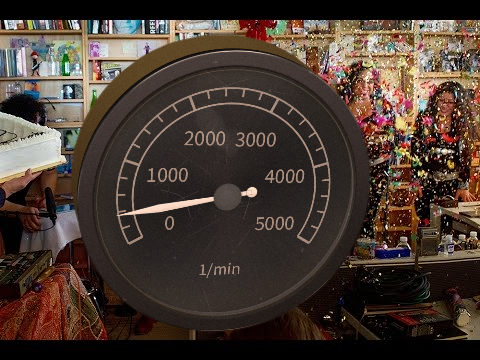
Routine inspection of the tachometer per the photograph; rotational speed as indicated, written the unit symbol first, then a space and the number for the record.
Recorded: rpm 400
